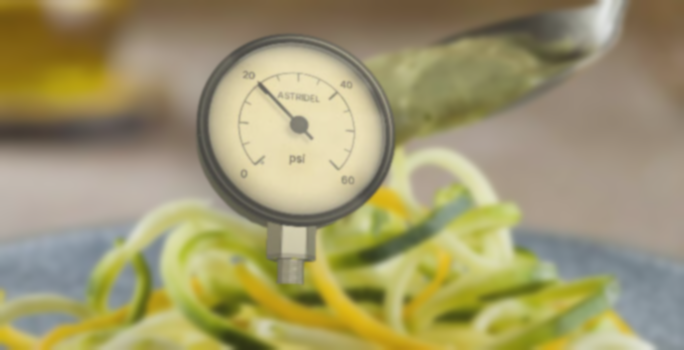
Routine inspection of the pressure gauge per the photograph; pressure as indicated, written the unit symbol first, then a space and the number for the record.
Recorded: psi 20
